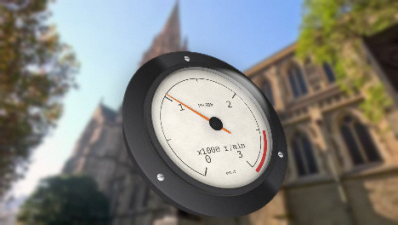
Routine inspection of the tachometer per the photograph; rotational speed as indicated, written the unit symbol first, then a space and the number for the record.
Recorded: rpm 1000
